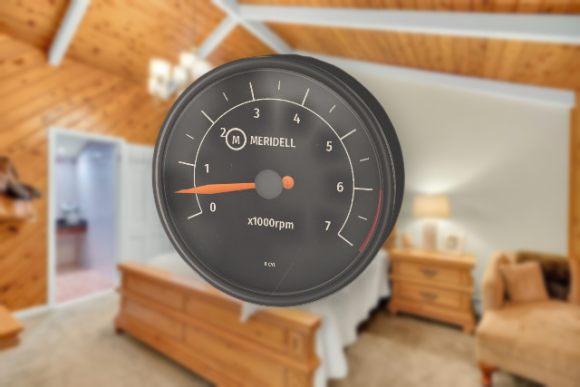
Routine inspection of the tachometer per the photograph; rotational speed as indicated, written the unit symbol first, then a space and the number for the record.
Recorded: rpm 500
